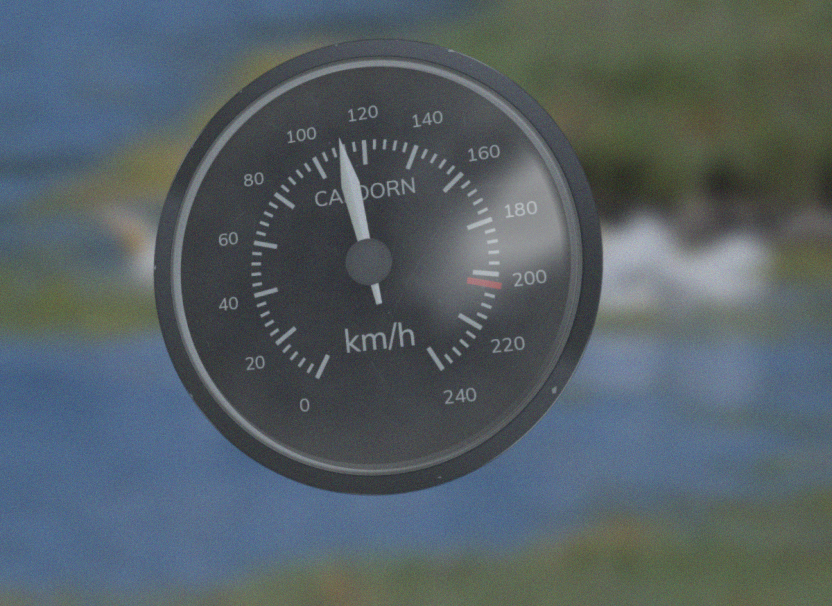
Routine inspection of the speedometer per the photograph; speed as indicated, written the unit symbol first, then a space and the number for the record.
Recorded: km/h 112
